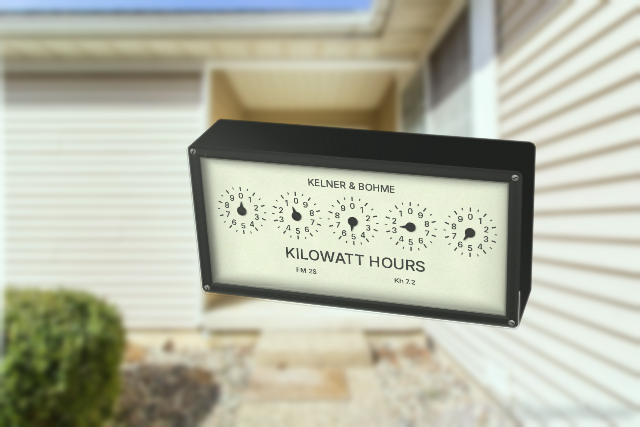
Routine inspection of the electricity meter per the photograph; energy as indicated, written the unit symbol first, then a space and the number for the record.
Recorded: kWh 526
